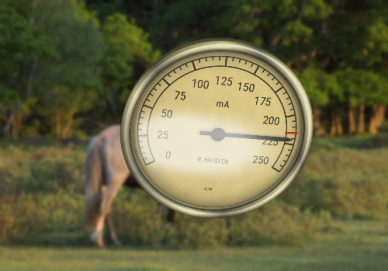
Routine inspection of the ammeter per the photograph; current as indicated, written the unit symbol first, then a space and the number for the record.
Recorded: mA 220
